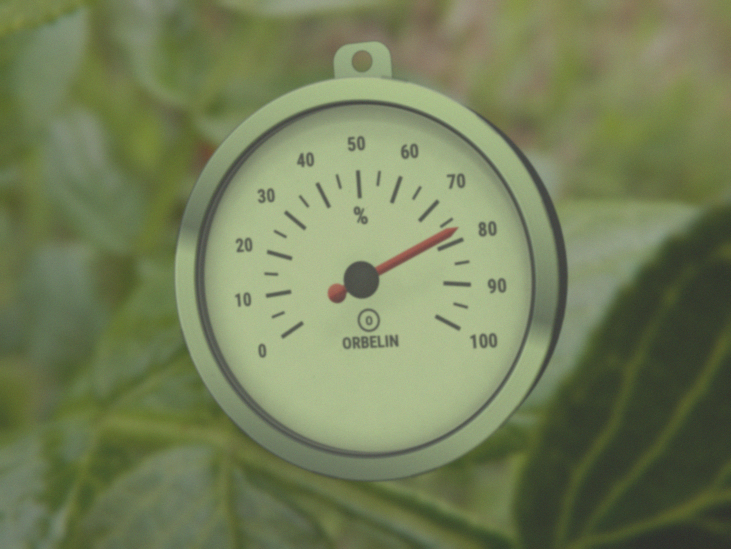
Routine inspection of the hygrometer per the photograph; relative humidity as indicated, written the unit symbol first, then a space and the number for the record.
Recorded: % 77.5
